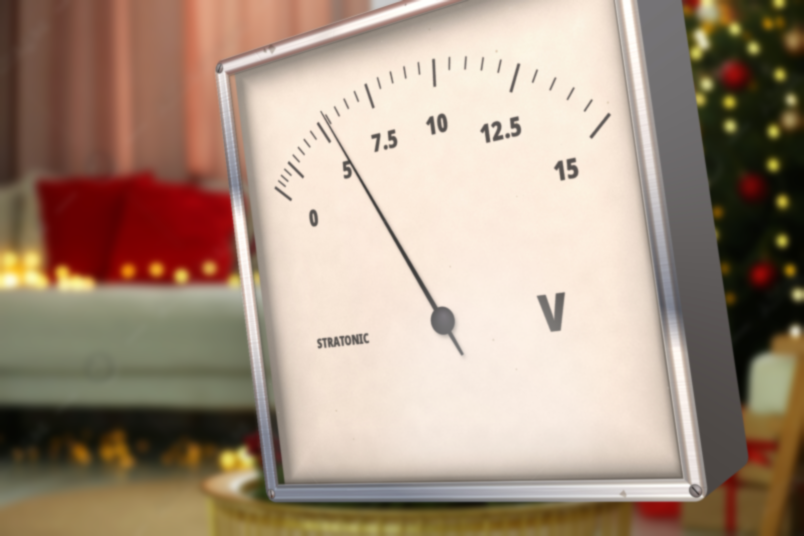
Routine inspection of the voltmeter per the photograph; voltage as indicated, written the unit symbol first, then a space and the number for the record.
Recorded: V 5.5
